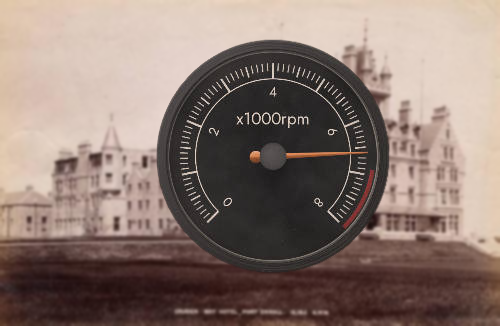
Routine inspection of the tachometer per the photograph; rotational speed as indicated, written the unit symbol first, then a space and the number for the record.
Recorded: rpm 6600
